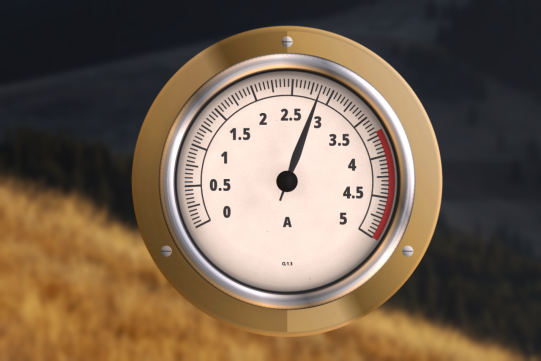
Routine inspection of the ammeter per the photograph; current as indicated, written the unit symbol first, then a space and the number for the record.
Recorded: A 2.85
